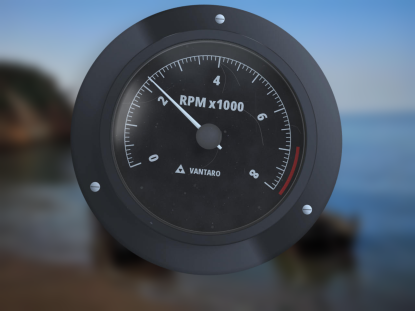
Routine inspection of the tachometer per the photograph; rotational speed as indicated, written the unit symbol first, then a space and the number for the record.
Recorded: rpm 2200
